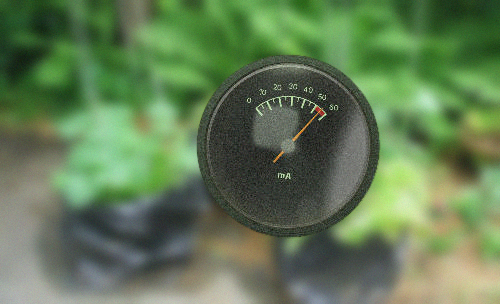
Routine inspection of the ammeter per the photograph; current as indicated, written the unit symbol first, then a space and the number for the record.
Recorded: mA 55
